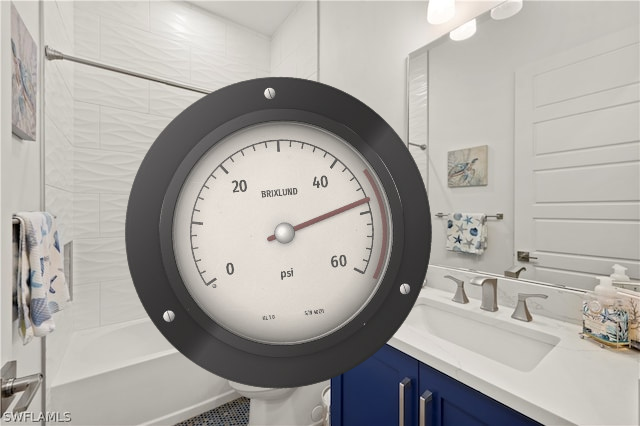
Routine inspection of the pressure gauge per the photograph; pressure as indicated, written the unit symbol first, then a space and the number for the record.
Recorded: psi 48
